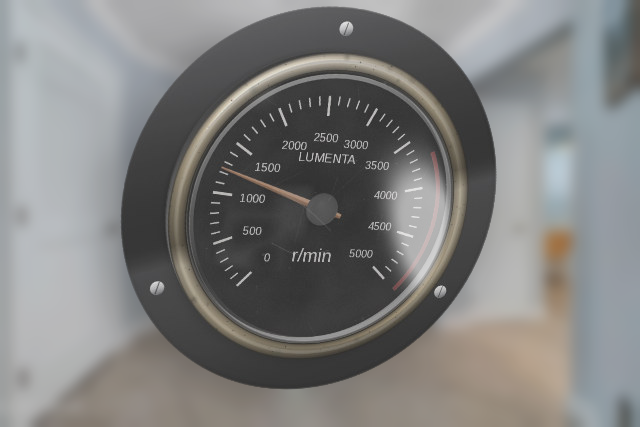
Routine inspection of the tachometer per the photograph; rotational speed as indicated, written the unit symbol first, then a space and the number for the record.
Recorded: rpm 1250
